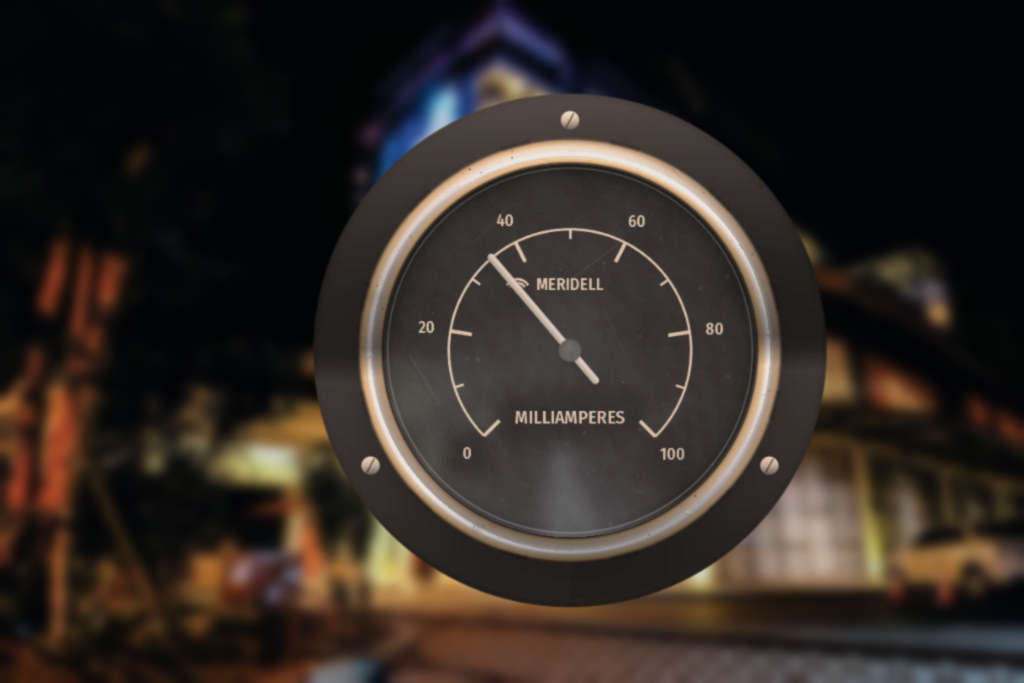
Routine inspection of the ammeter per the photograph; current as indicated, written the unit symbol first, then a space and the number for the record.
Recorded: mA 35
